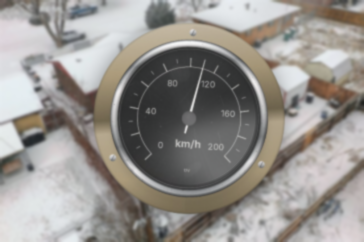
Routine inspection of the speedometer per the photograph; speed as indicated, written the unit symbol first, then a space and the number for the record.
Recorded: km/h 110
